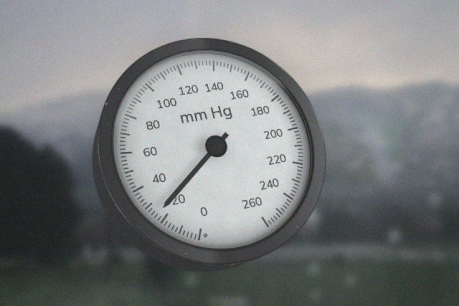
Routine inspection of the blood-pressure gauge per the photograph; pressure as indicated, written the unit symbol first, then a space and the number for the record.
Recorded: mmHg 24
